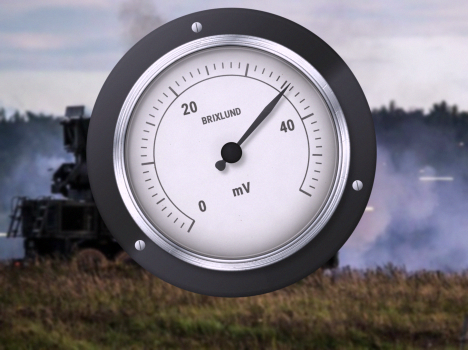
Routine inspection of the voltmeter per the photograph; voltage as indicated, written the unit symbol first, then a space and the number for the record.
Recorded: mV 35.5
